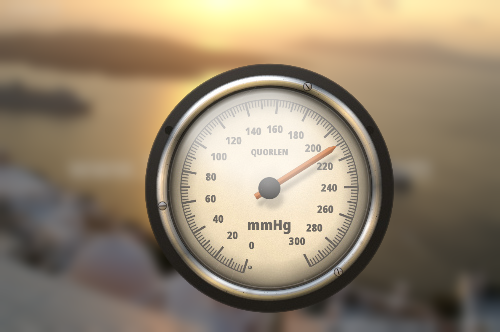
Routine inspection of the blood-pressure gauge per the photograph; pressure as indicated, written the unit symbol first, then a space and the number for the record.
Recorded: mmHg 210
